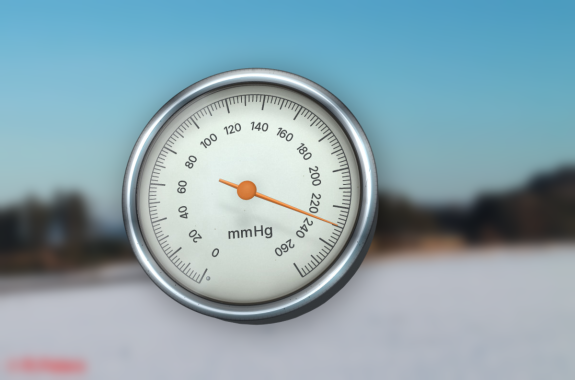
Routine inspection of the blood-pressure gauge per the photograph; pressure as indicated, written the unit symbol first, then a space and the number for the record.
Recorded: mmHg 230
